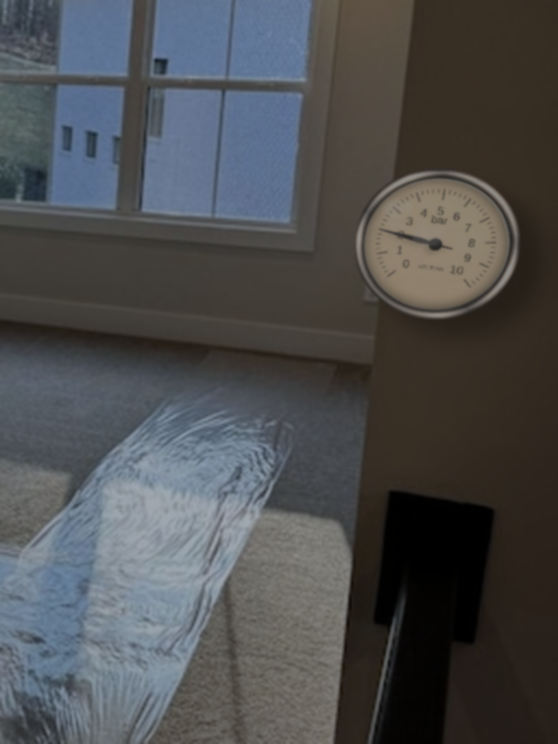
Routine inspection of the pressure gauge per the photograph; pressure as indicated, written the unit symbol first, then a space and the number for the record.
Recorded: bar 2
